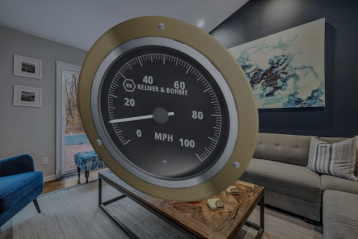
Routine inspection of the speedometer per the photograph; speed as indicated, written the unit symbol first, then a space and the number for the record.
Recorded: mph 10
